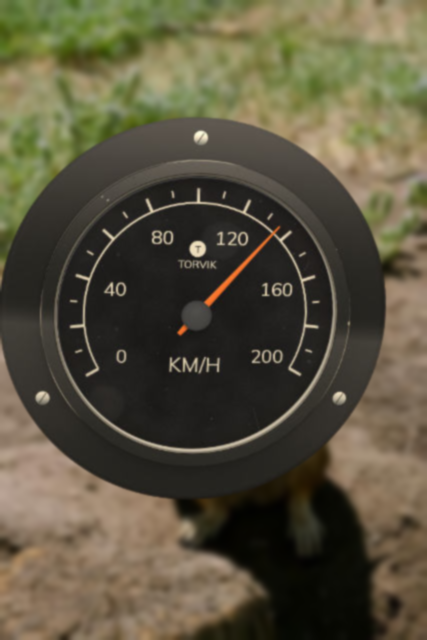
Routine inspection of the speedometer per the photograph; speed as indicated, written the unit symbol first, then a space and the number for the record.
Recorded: km/h 135
